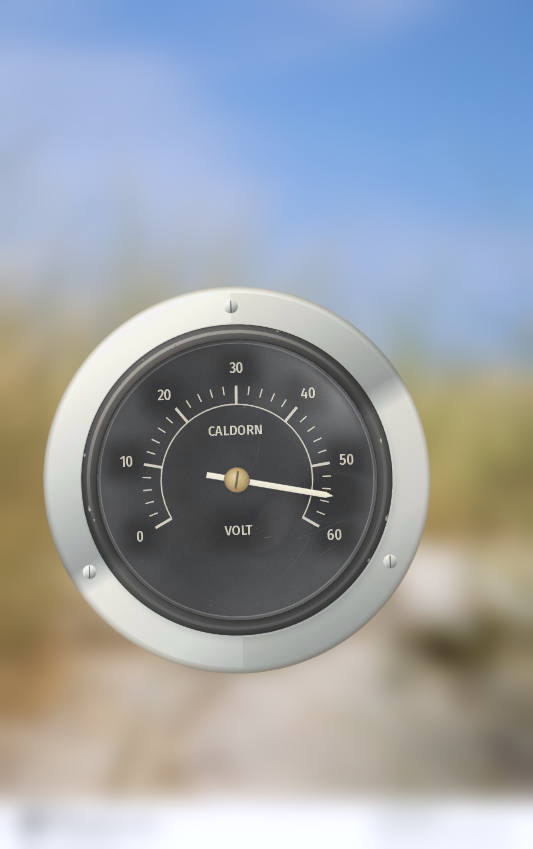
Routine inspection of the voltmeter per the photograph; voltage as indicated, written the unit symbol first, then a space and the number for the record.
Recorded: V 55
